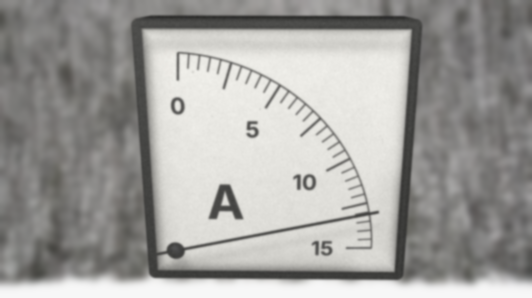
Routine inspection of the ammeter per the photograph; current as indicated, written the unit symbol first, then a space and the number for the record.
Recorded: A 13
